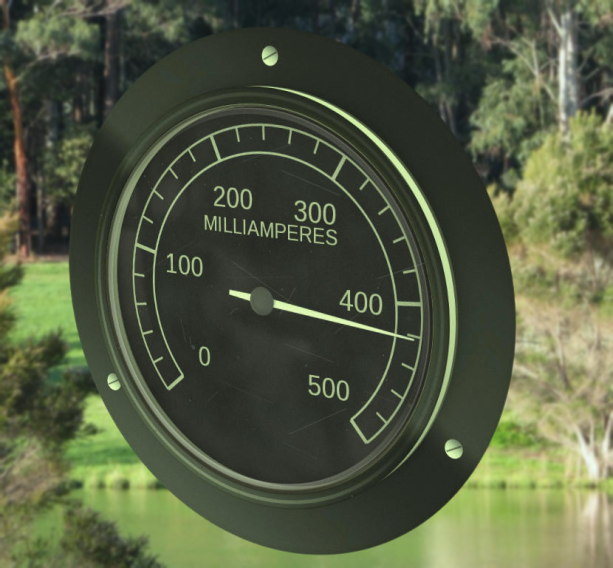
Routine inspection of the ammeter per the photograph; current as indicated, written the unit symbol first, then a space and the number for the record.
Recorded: mA 420
